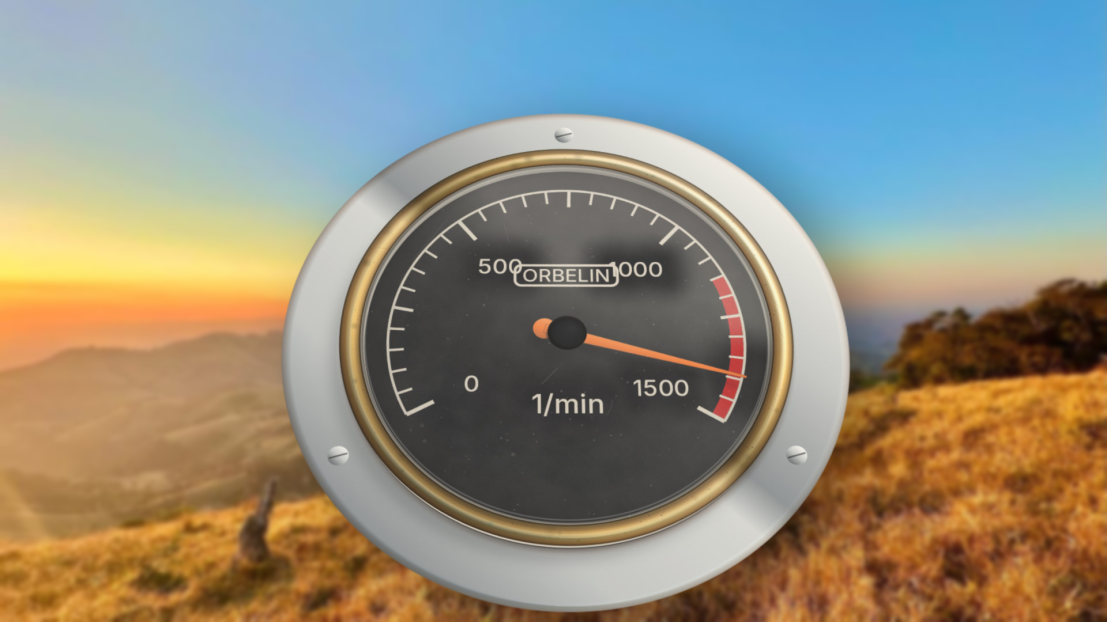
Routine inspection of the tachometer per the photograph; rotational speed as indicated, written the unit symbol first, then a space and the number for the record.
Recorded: rpm 1400
